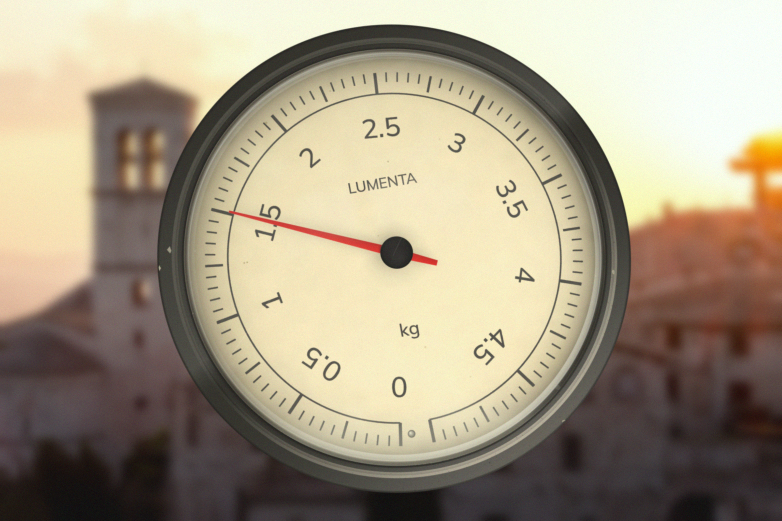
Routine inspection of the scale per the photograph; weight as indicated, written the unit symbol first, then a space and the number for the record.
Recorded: kg 1.5
